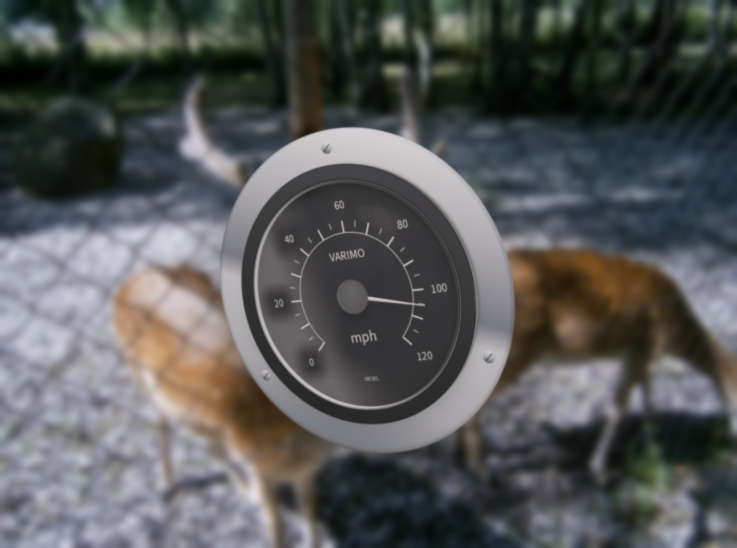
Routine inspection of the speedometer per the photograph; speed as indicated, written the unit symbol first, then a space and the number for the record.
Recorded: mph 105
